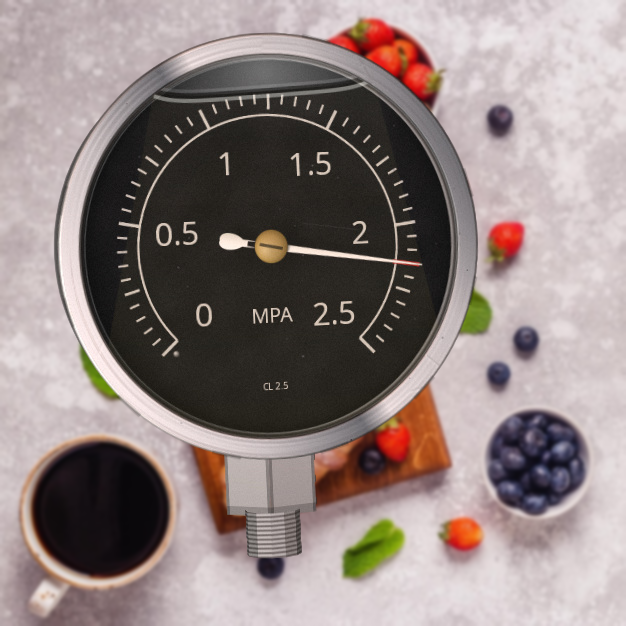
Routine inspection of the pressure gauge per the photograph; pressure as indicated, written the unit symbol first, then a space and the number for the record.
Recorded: MPa 2.15
